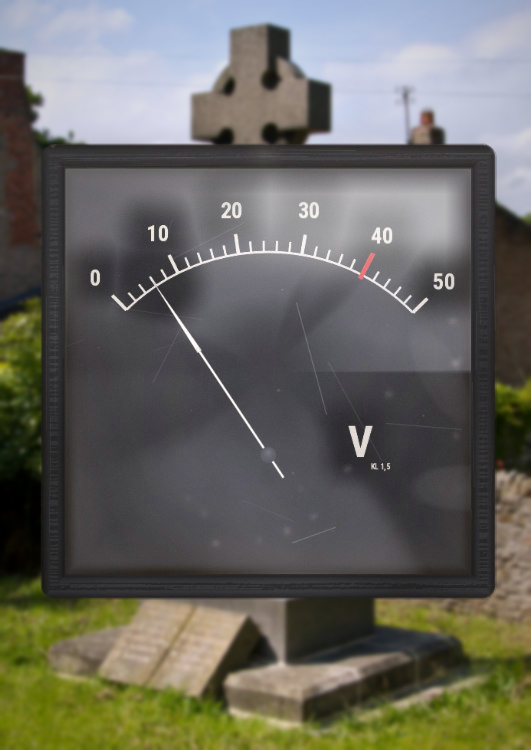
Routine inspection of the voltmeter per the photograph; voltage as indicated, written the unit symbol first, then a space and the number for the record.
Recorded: V 6
